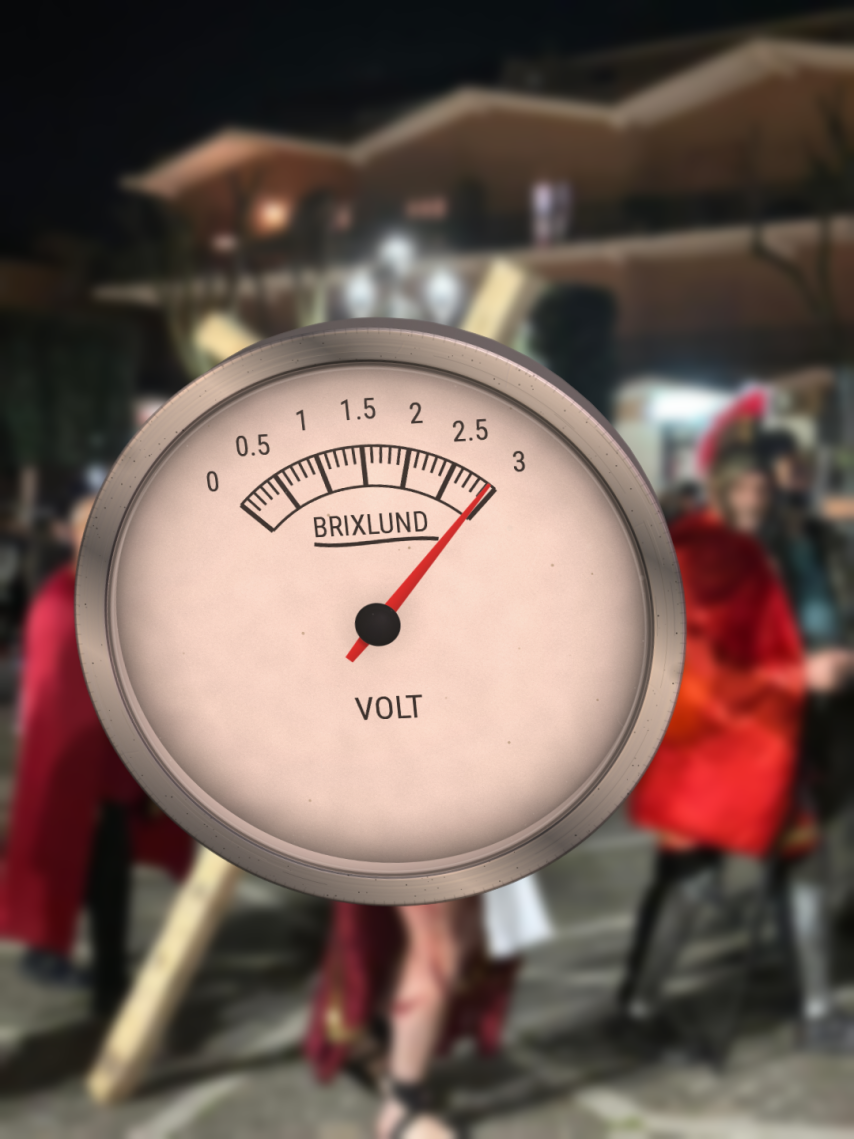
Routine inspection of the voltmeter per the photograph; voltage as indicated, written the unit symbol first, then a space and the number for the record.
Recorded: V 2.9
